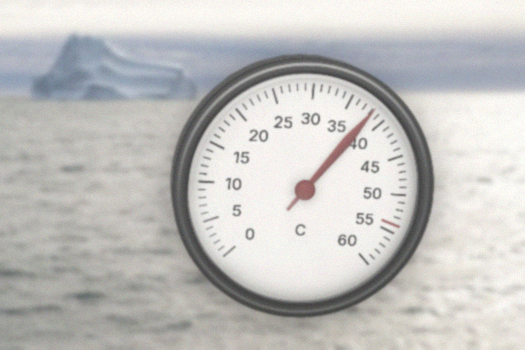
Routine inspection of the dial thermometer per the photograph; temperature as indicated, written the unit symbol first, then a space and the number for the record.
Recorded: °C 38
